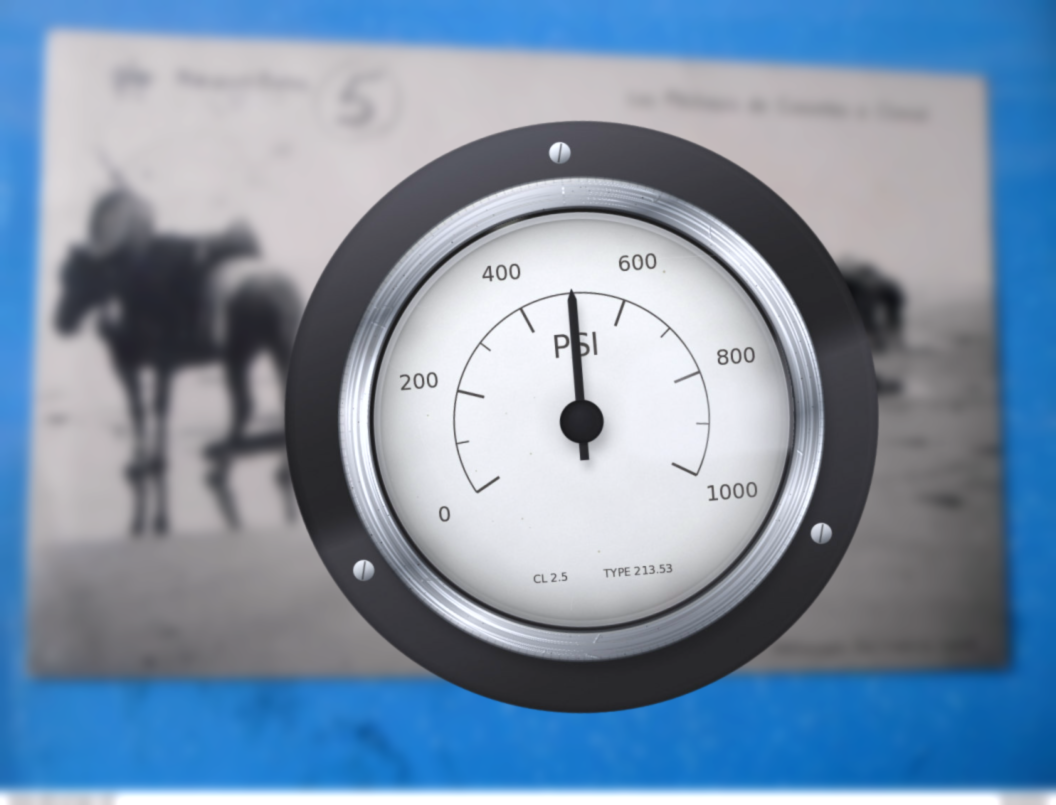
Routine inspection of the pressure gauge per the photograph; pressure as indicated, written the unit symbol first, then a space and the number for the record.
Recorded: psi 500
